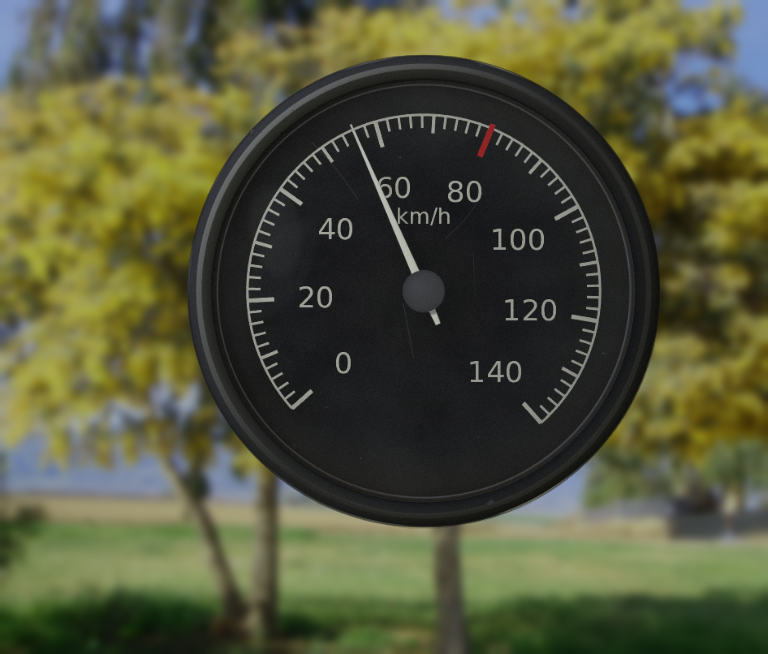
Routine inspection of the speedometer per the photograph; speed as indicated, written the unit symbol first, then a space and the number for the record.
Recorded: km/h 56
